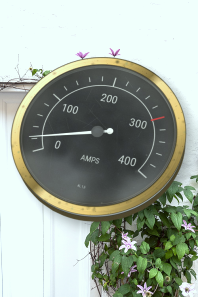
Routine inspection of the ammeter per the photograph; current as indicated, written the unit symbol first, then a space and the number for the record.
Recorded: A 20
